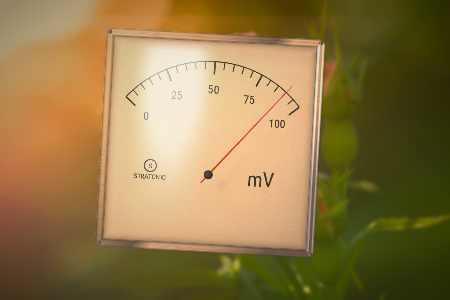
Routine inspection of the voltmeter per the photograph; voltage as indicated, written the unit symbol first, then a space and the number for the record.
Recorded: mV 90
